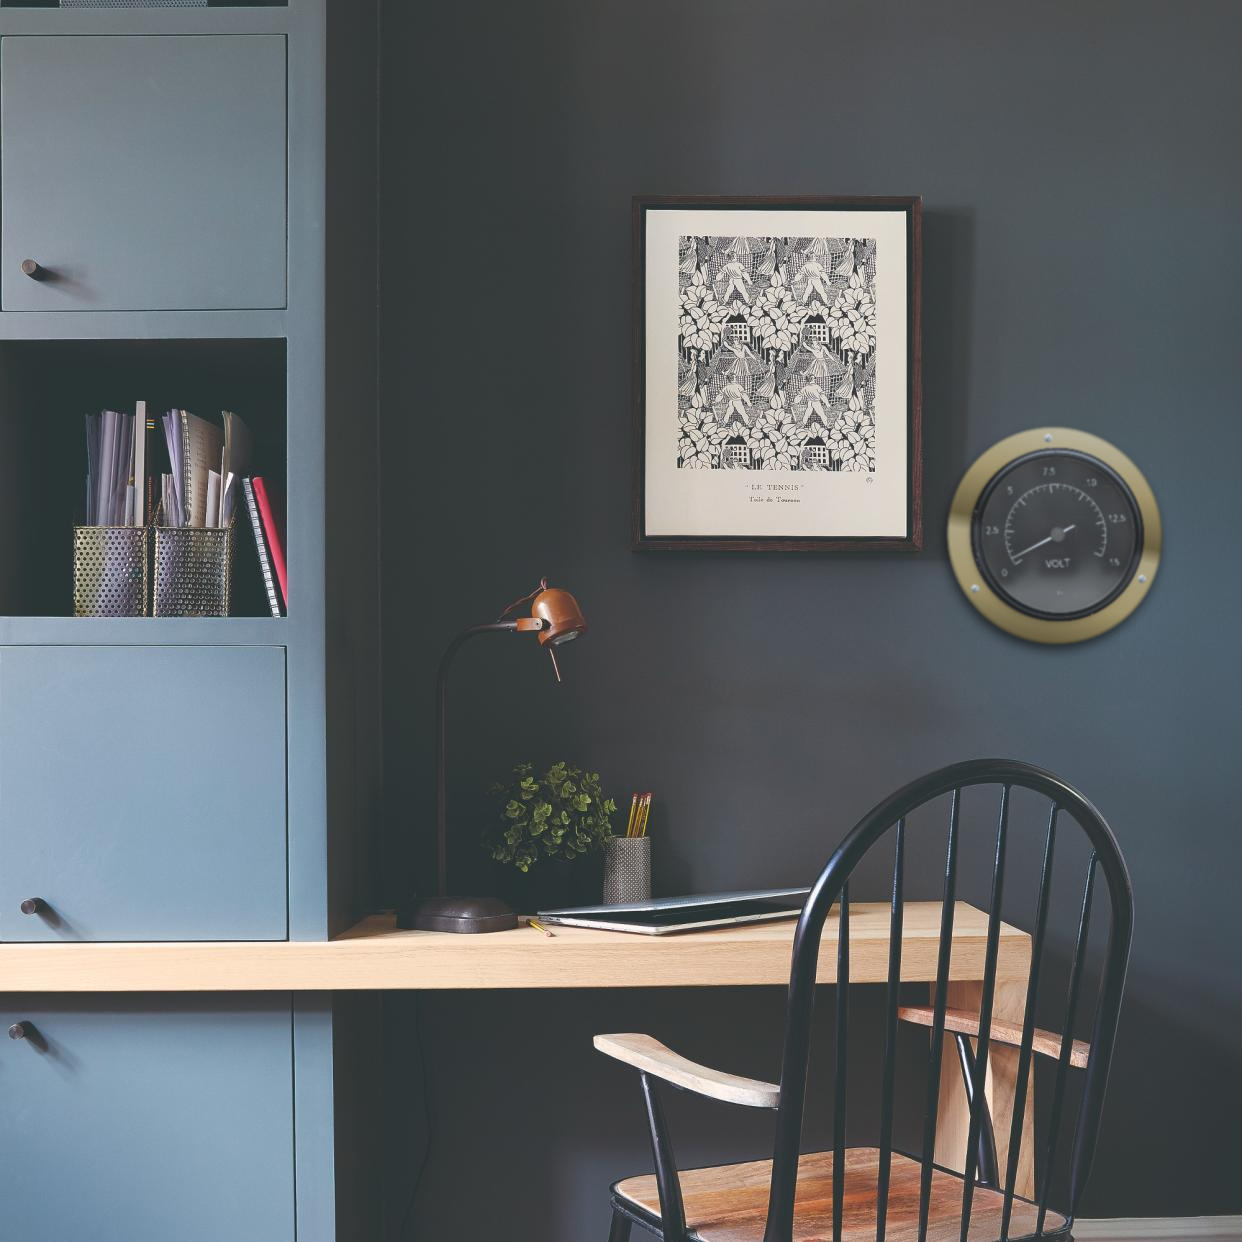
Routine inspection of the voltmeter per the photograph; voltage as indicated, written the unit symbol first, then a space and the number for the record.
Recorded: V 0.5
